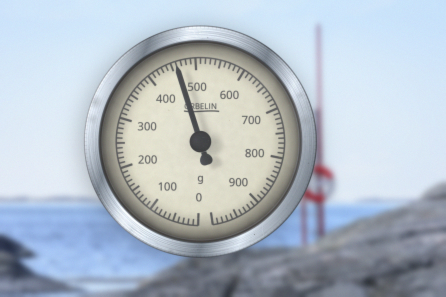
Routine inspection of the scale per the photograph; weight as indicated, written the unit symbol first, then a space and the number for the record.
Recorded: g 460
